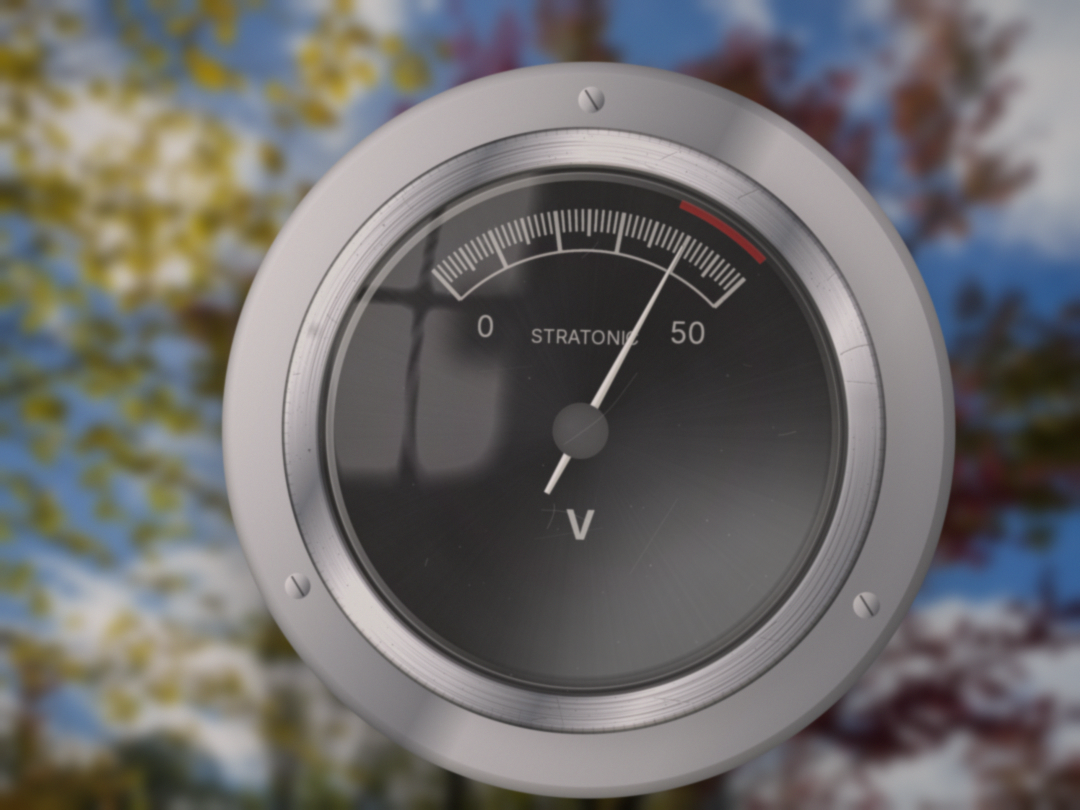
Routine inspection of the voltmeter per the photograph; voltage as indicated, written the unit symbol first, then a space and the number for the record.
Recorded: V 40
